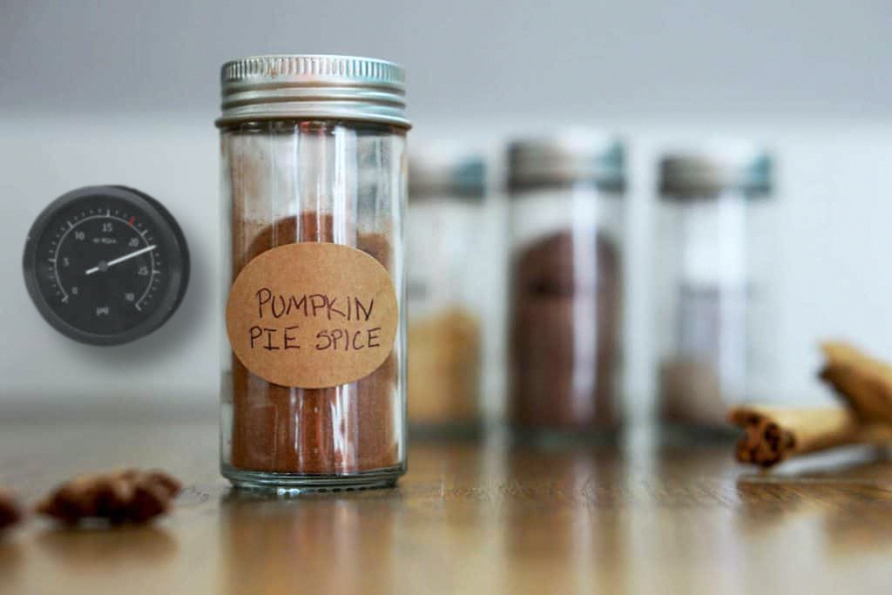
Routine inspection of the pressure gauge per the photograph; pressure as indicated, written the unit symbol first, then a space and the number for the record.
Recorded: psi 22
